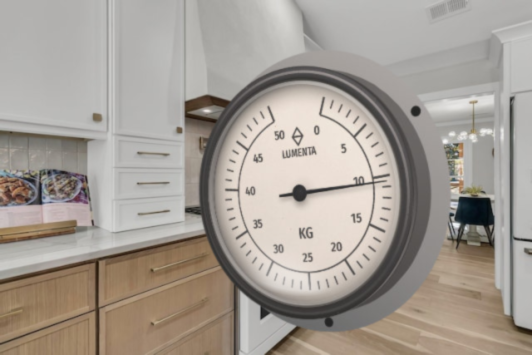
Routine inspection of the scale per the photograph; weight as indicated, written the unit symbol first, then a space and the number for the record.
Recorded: kg 10.5
